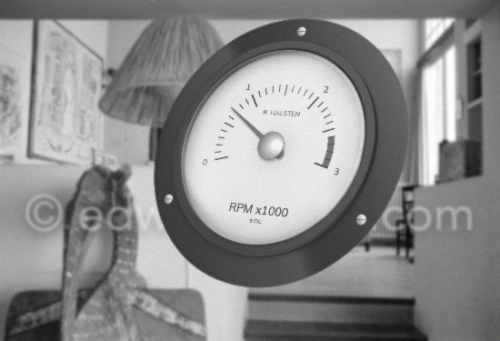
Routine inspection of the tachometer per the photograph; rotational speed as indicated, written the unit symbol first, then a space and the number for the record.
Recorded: rpm 700
